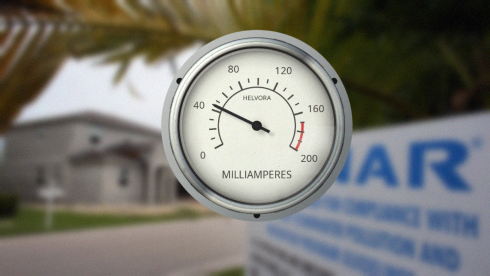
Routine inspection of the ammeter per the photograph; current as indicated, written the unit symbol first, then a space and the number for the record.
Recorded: mA 45
